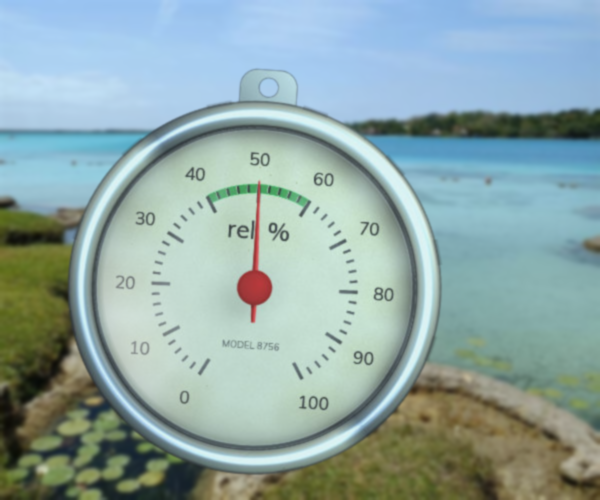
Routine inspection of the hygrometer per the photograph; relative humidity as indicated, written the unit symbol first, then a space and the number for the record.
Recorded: % 50
